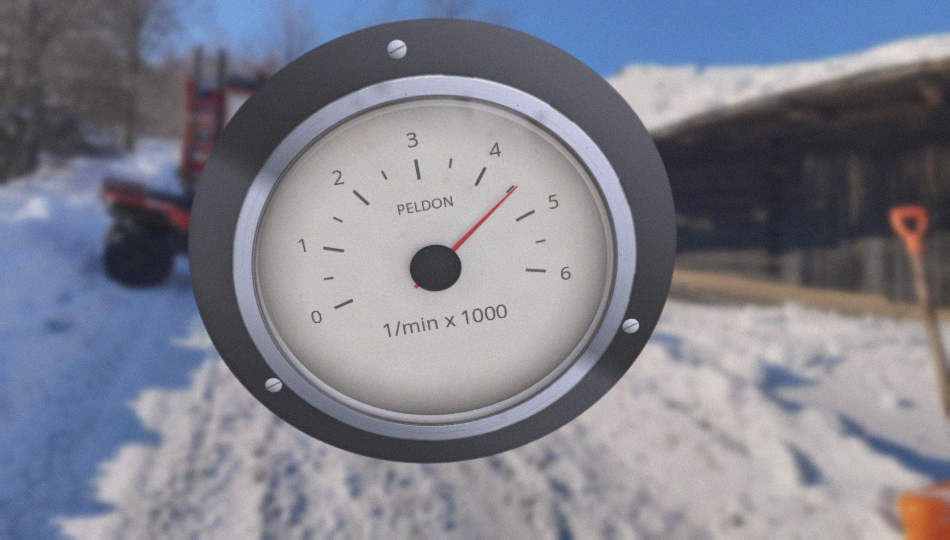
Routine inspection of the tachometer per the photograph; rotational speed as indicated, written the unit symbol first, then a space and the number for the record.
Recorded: rpm 4500
